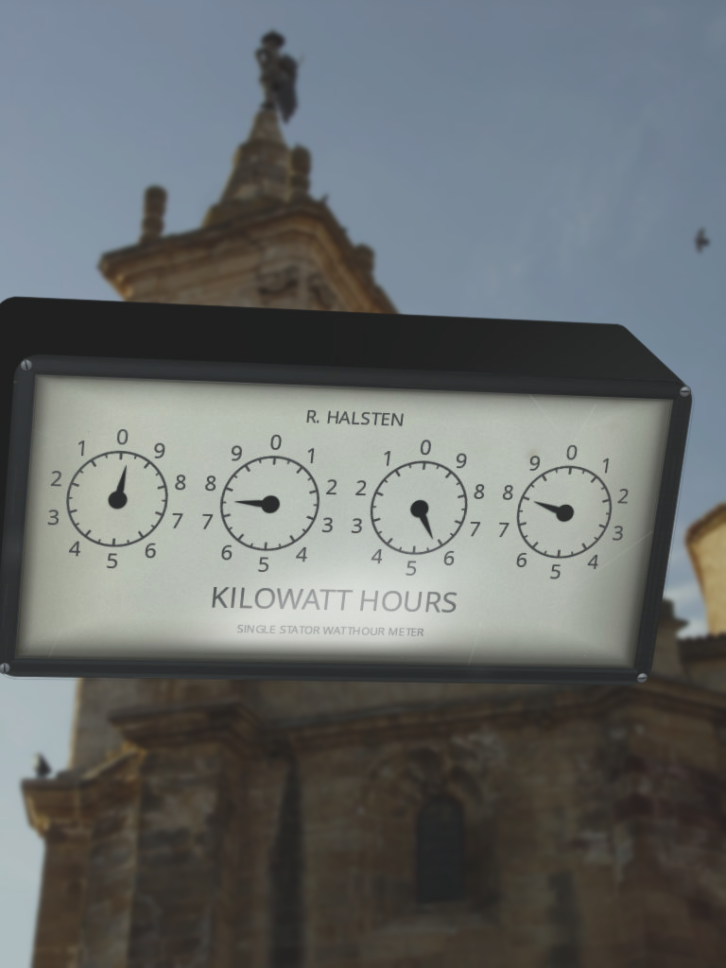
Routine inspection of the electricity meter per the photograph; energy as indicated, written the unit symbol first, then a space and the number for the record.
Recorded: kWh 9758
